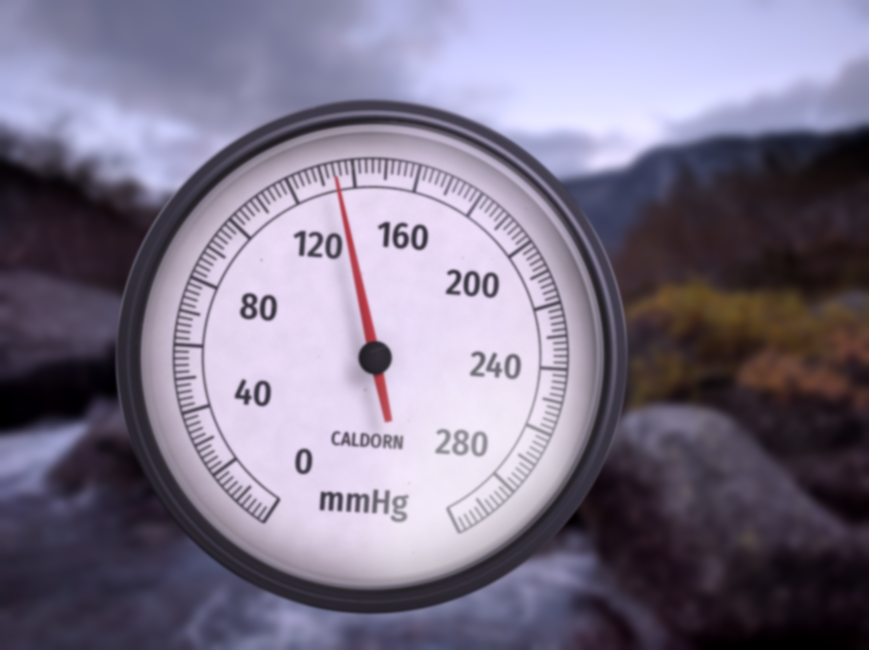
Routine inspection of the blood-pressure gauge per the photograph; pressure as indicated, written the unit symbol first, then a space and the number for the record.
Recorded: mmHg 134
